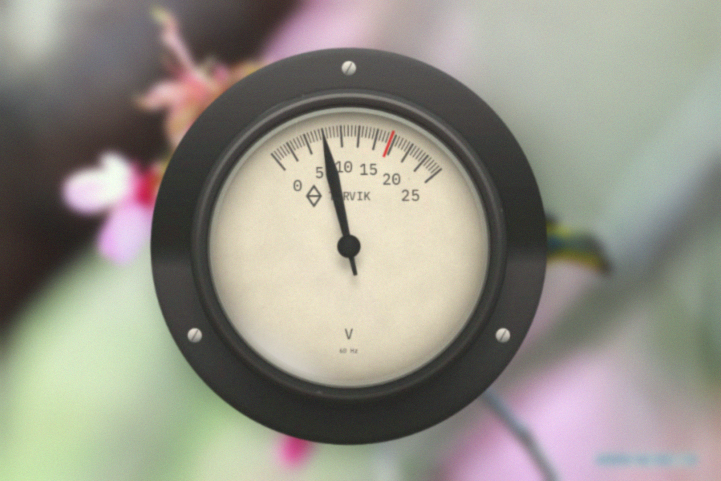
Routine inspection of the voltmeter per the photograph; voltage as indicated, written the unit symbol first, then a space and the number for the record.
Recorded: V 7.5
